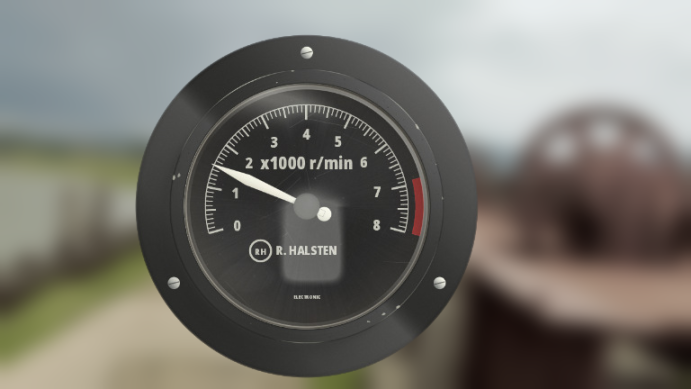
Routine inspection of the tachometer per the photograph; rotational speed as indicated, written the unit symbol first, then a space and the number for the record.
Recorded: rpm 1500
